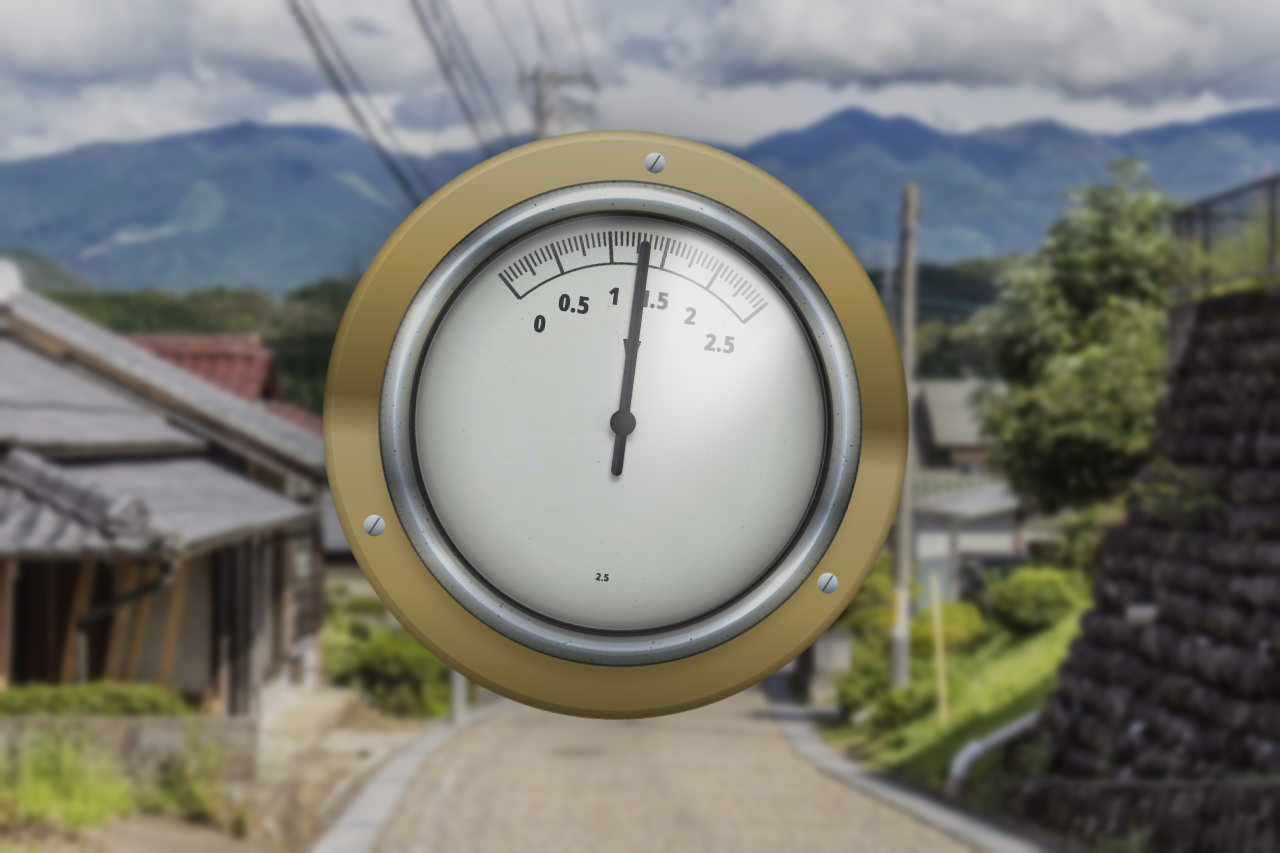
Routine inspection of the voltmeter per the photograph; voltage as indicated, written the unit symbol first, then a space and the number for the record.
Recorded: V 1.3
